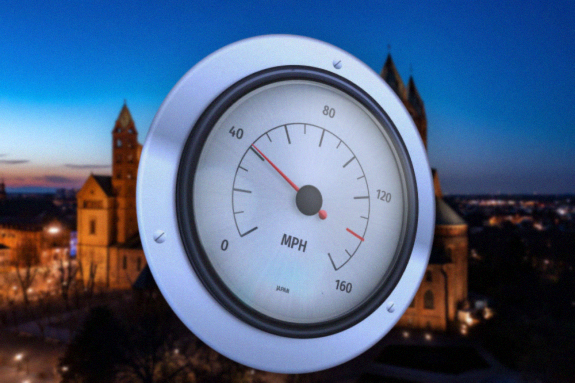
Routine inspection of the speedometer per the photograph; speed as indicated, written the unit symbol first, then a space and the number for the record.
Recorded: mph 40
